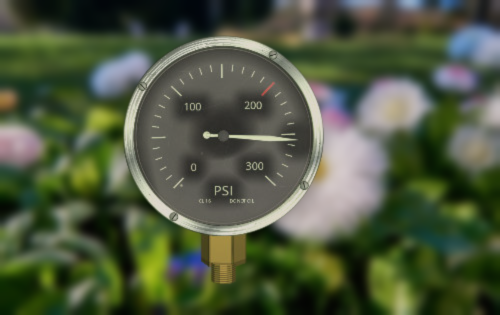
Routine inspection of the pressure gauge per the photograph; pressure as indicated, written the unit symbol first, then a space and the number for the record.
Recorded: psi 255
